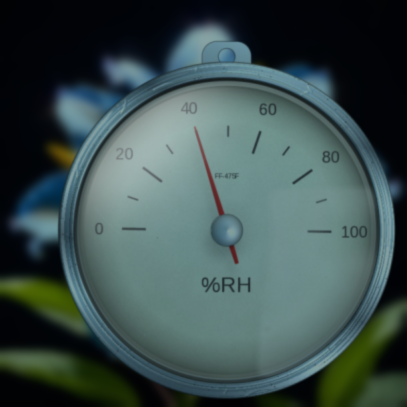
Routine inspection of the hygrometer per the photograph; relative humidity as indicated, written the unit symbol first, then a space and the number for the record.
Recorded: % 40
